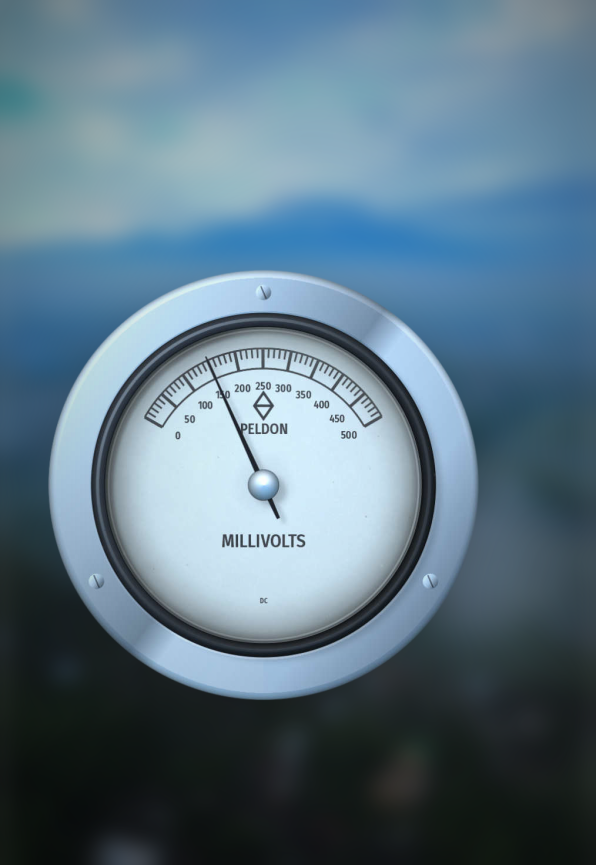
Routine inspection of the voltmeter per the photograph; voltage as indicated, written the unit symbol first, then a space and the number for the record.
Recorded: mV 150
